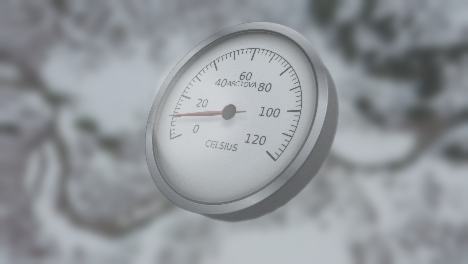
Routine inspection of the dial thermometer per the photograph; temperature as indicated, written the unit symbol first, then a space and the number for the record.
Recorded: °C 10
